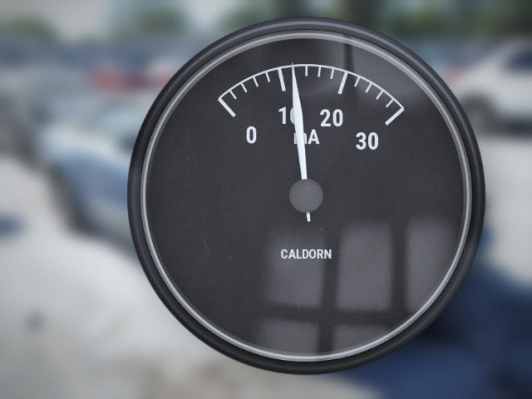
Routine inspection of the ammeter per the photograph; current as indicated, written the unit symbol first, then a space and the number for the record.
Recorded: mA 12
